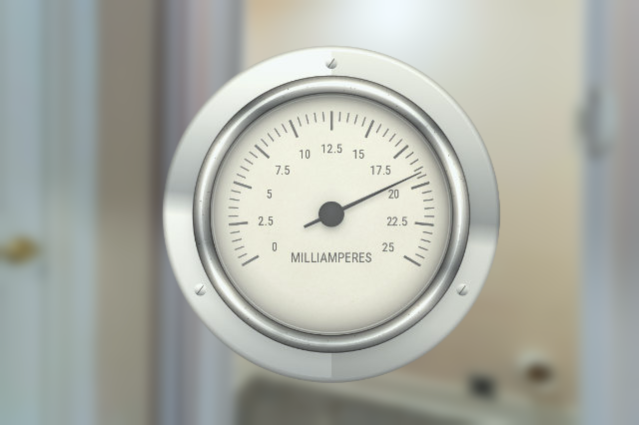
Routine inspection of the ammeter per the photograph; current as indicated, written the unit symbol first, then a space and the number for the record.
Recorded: mA 19.25
